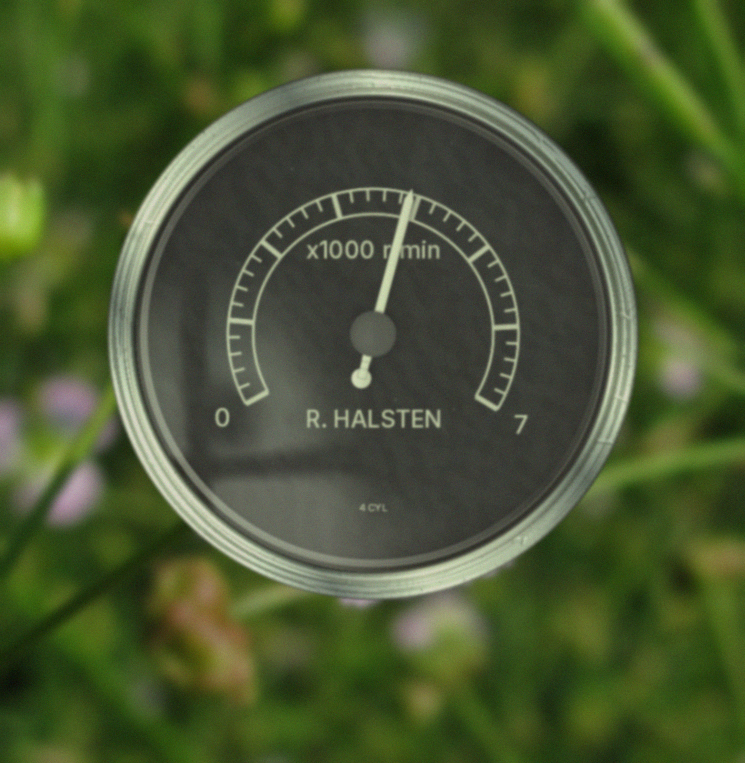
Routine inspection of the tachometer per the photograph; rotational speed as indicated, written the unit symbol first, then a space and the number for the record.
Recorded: rpm 3900
